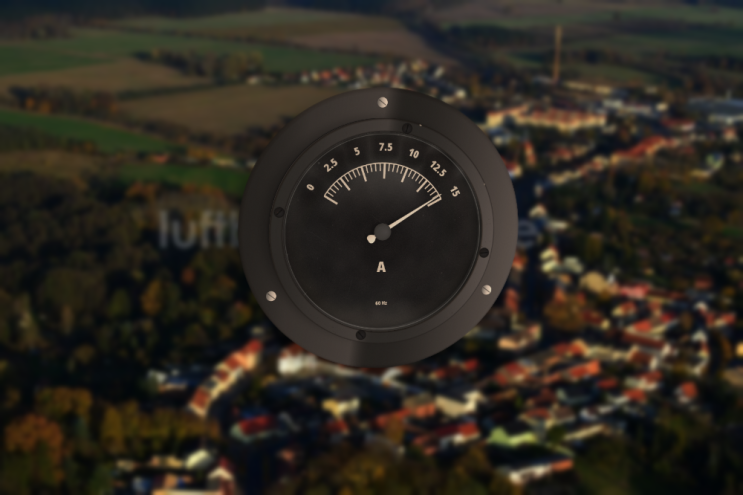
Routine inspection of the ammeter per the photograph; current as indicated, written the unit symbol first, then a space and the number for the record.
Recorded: A 14.5
